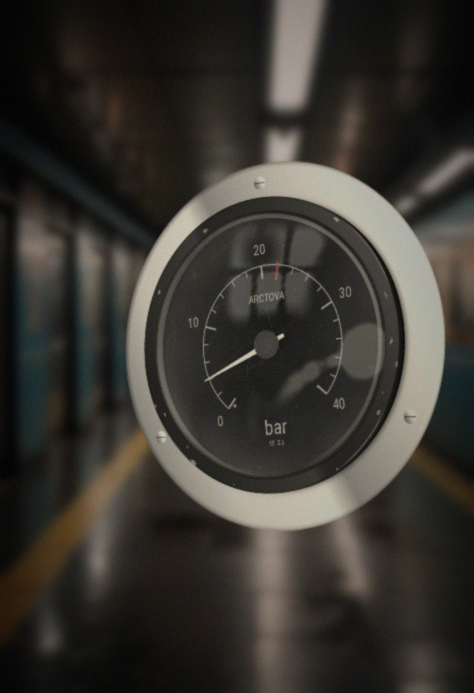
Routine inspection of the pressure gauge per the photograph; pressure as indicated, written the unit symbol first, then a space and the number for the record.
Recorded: bar 4
